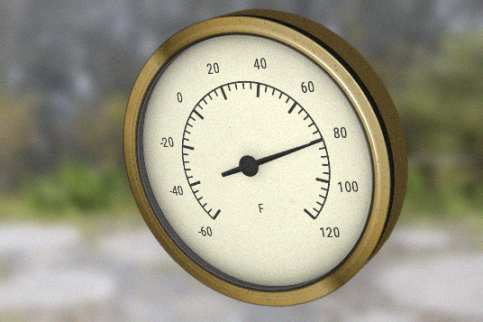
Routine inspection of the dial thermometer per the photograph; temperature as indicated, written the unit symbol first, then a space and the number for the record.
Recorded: °F 80
